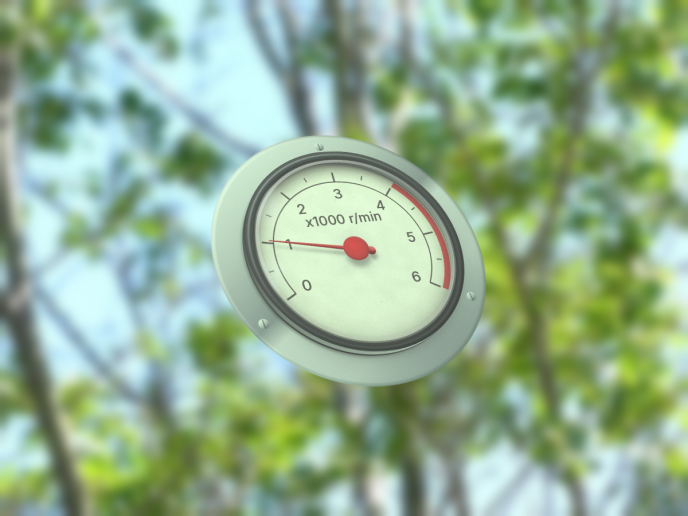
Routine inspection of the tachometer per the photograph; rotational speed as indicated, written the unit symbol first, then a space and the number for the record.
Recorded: rpm 1000
